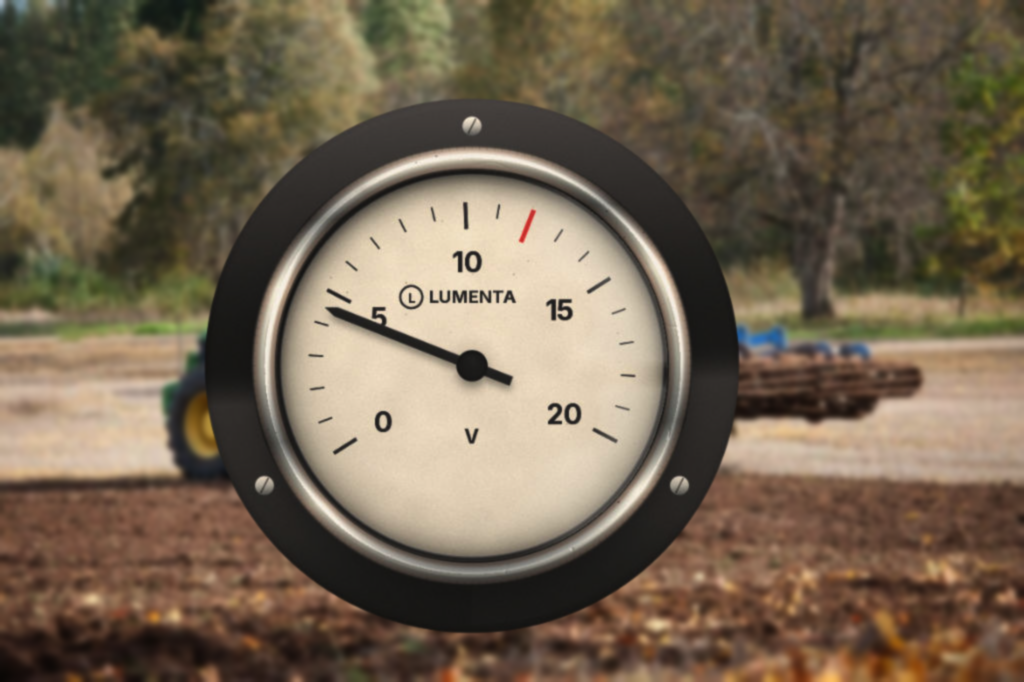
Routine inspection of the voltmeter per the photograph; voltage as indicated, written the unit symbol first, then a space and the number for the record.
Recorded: V 4.5
